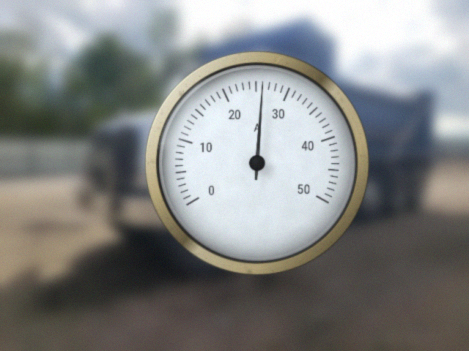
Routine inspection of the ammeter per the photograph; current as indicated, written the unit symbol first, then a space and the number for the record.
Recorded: A 26
